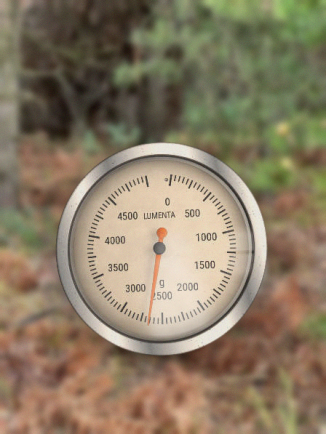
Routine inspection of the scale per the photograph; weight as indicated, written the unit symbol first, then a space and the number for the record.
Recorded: g 2650
